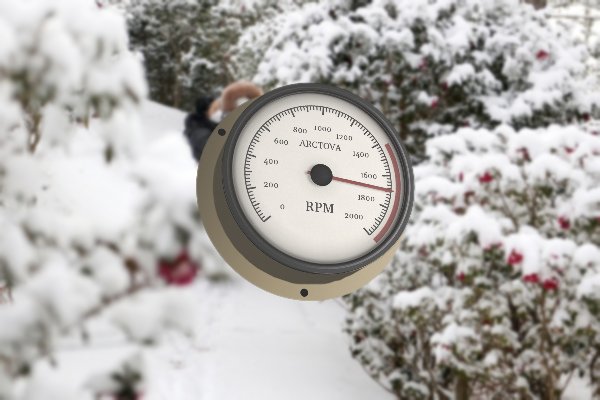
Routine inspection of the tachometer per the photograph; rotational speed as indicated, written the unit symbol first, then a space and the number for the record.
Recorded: rpm 1700
